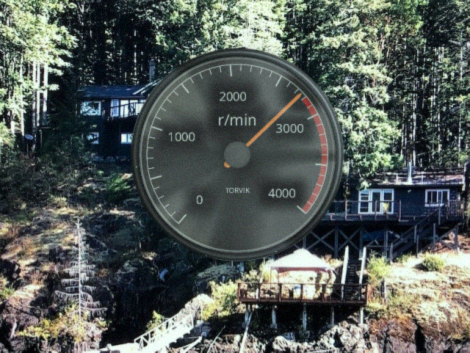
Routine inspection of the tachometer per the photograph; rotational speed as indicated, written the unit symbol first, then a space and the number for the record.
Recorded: rpm 2750
